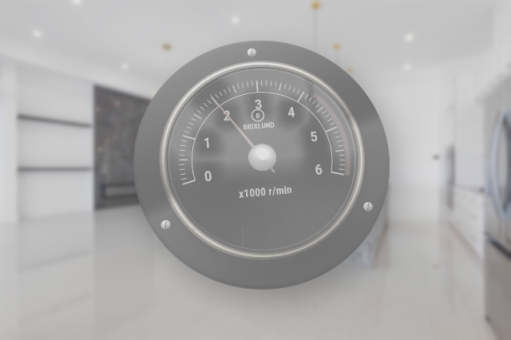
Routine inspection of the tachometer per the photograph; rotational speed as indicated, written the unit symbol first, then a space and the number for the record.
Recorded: rpm 2000
